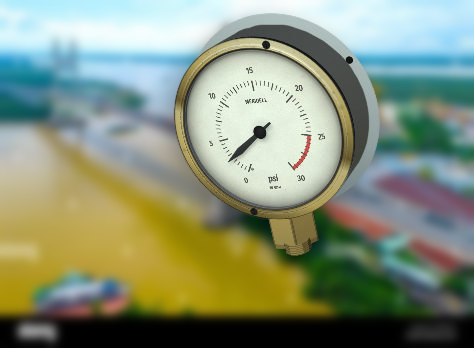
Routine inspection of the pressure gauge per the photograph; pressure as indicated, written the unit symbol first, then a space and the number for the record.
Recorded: psi 2.5
